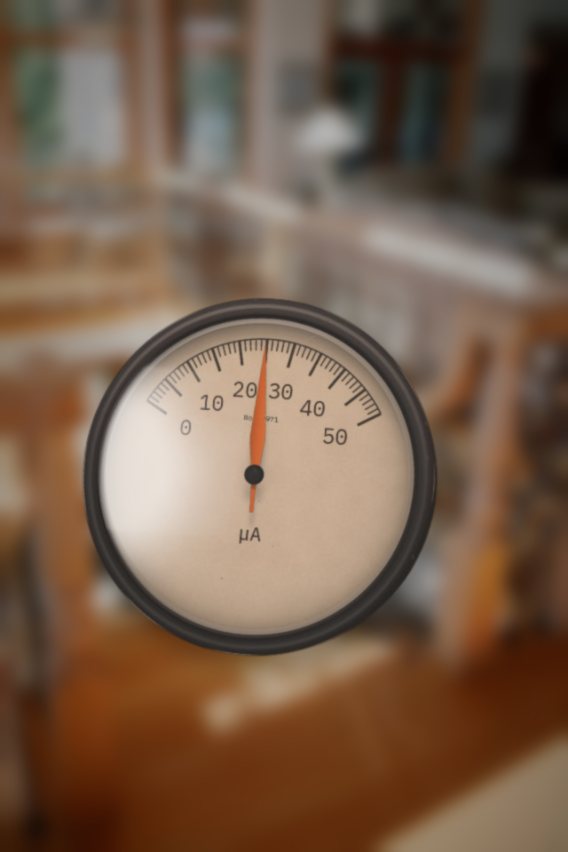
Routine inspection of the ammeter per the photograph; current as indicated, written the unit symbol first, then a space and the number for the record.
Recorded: µA 25
